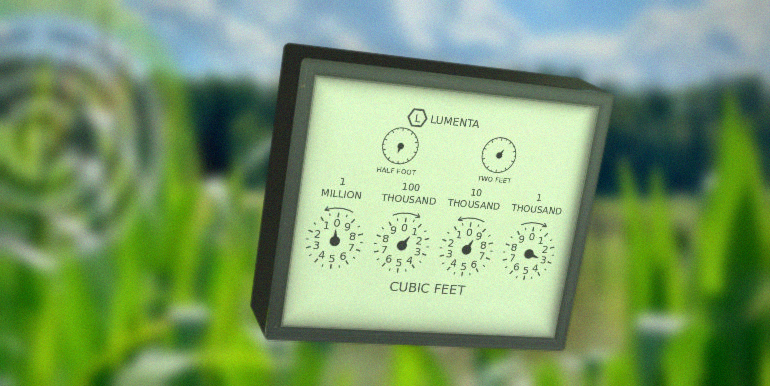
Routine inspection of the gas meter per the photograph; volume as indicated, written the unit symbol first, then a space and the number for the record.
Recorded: ft³ 9300
